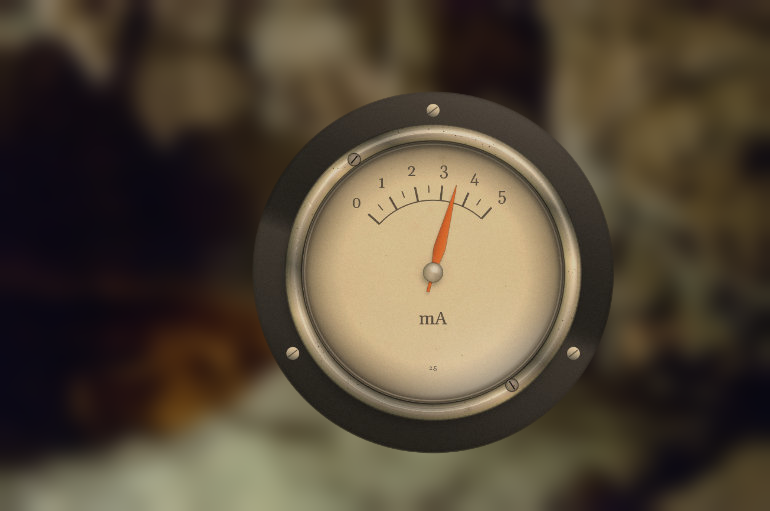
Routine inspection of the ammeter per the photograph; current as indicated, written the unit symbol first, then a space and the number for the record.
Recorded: mA 3.5
